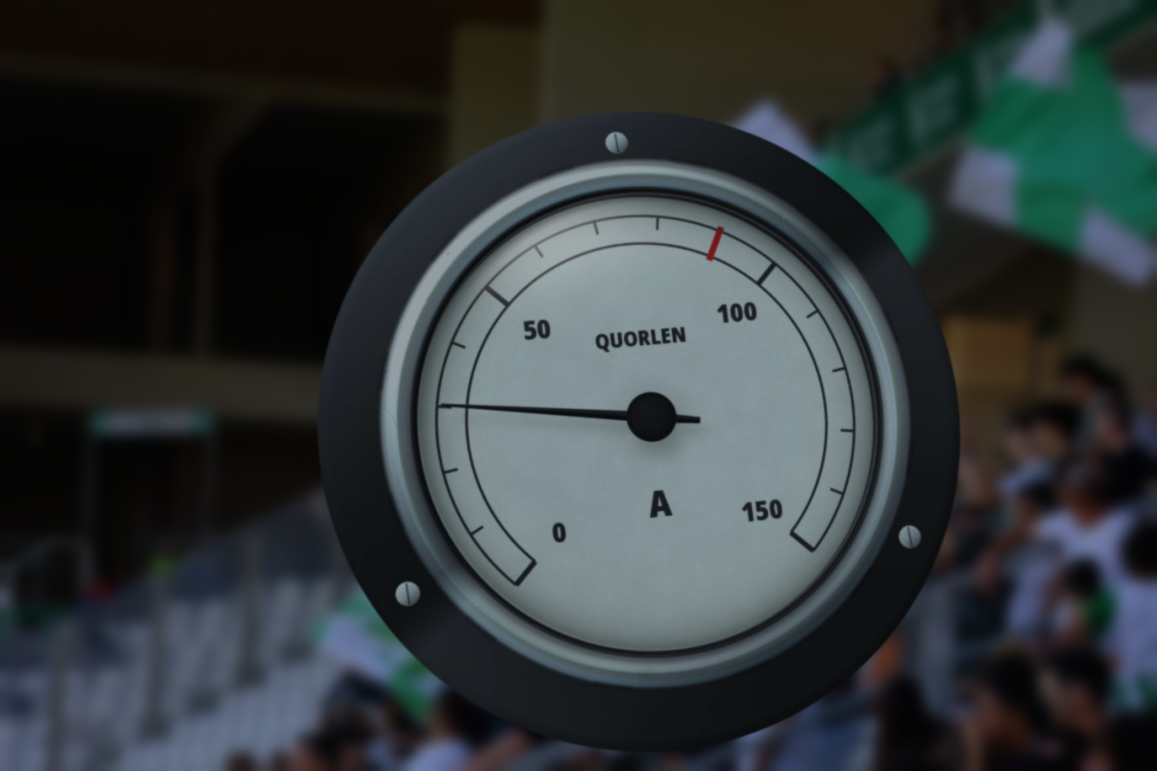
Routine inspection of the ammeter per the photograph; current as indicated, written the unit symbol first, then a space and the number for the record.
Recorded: A 30
